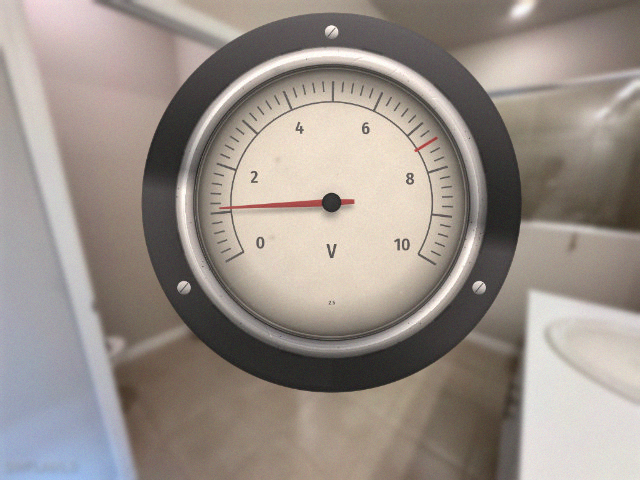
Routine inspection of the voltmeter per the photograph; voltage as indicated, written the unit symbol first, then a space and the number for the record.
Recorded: V 1.1
